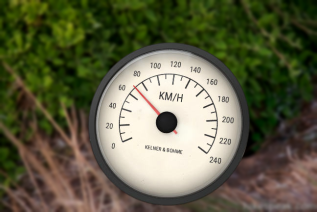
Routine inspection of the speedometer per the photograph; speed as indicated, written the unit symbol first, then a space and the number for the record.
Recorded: km/h 70
